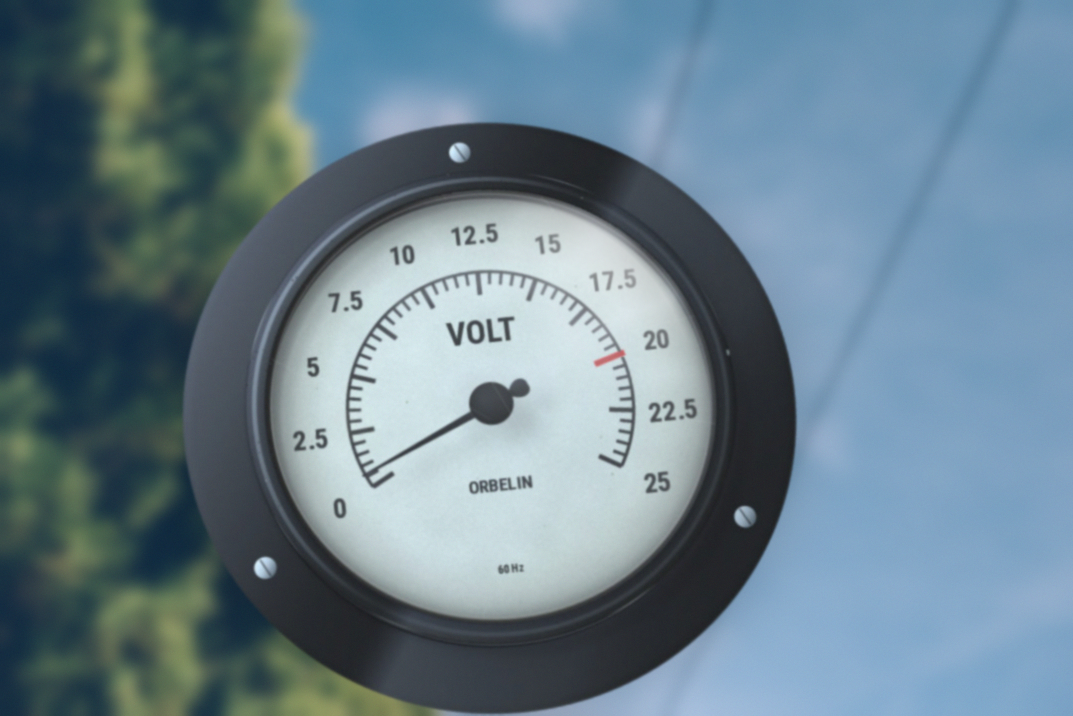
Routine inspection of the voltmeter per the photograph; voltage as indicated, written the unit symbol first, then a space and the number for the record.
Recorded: V 0.5
